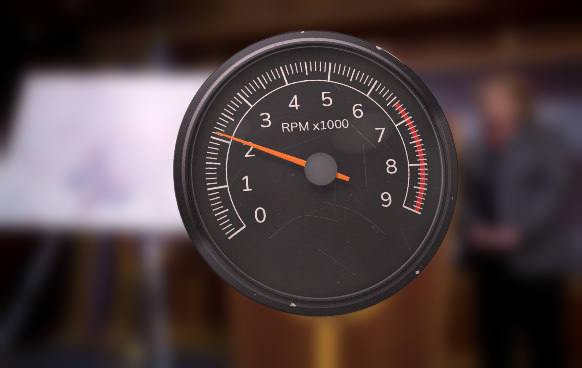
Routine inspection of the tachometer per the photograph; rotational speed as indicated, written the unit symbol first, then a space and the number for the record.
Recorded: rpm 2100
